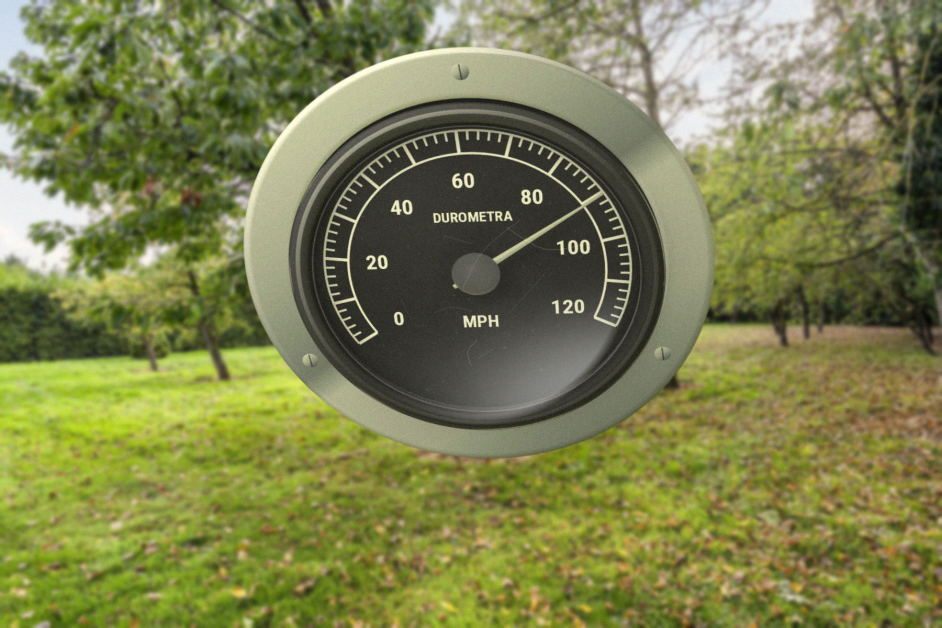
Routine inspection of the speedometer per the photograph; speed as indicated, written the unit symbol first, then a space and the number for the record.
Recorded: mph 90
